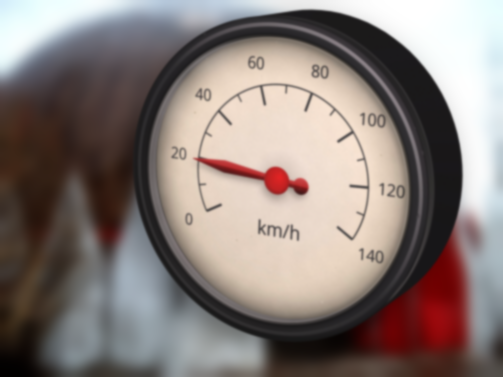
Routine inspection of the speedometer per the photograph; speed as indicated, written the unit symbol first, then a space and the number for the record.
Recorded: km/h 20
